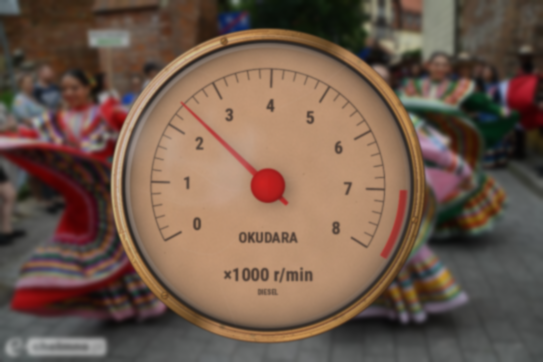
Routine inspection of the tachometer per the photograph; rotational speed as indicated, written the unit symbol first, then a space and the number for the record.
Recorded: rpm 2400
